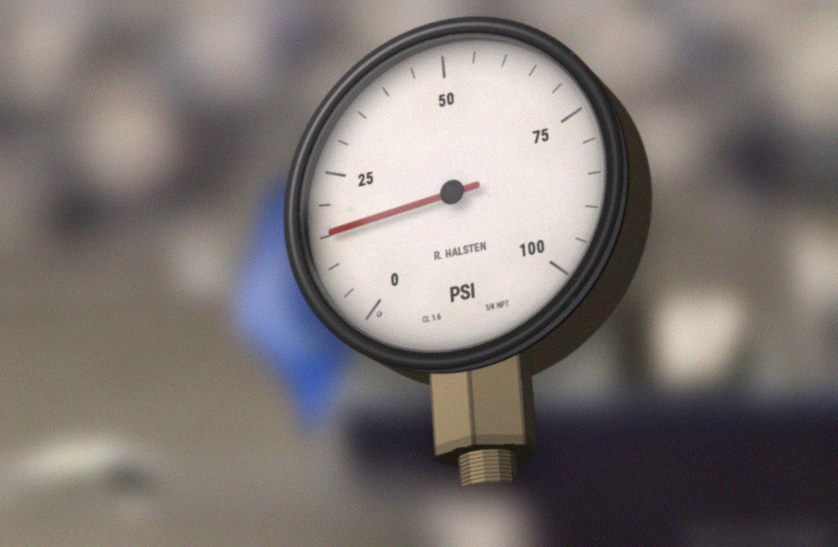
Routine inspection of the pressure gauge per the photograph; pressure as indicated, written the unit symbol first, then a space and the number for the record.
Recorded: psi 15
